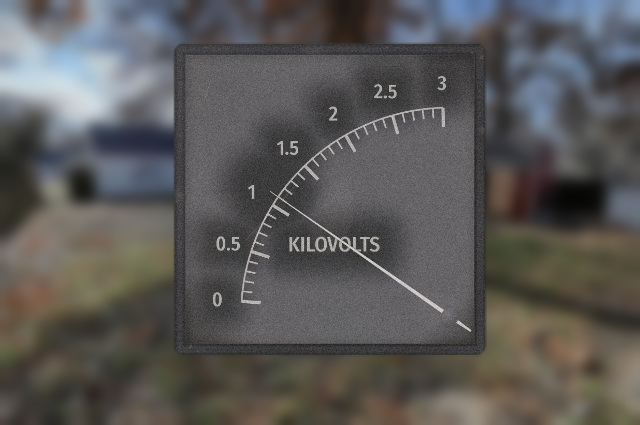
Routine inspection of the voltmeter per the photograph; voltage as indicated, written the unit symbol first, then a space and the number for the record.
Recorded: kV 1.1
